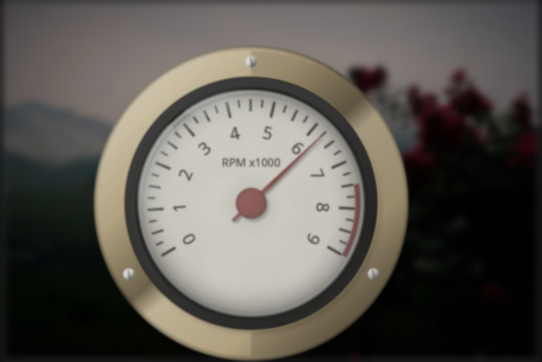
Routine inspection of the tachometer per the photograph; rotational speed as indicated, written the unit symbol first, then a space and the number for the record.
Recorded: rpm 6250
